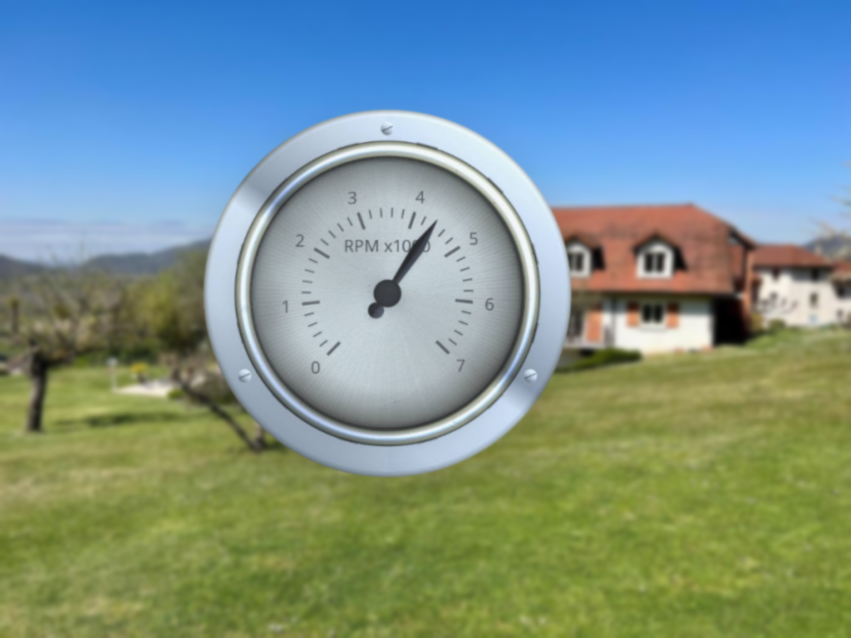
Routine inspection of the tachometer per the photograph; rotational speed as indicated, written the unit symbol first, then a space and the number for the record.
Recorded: rpm 4400
